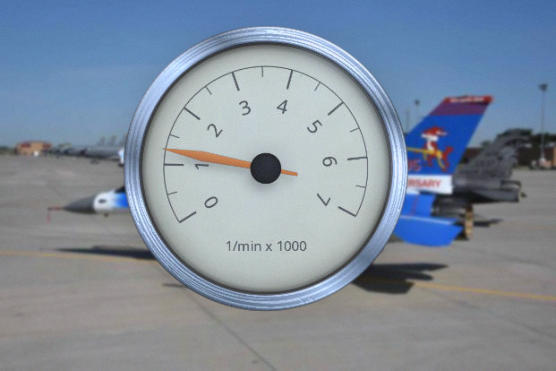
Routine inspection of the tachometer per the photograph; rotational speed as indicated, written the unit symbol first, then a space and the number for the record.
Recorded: rpm 1250
